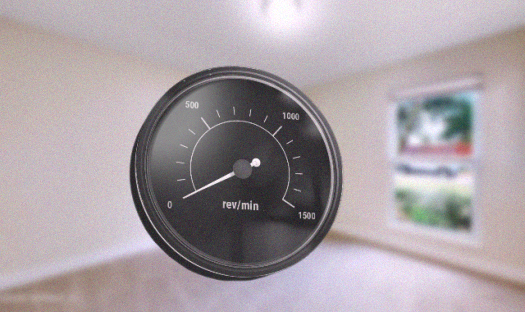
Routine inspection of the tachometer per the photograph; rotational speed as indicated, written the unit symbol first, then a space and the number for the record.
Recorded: rpm 0
